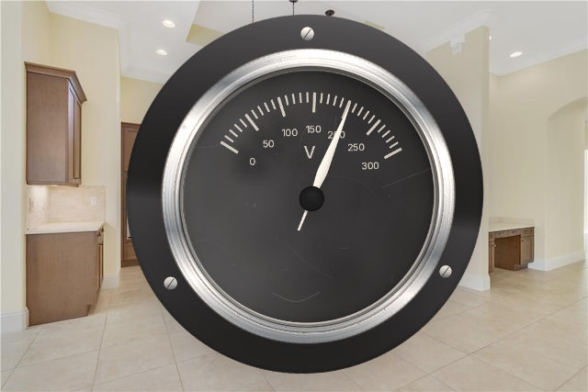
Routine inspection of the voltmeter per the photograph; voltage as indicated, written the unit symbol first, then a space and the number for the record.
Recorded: V 200
